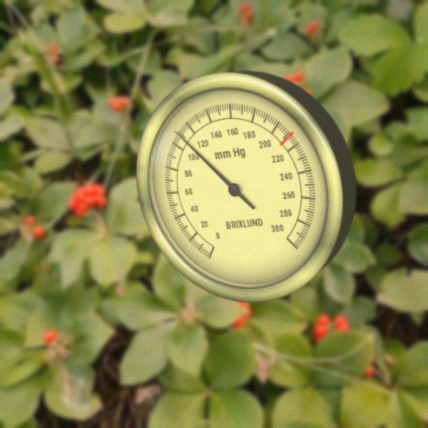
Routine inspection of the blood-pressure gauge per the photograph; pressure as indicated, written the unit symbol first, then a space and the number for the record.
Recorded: mmHg 110
